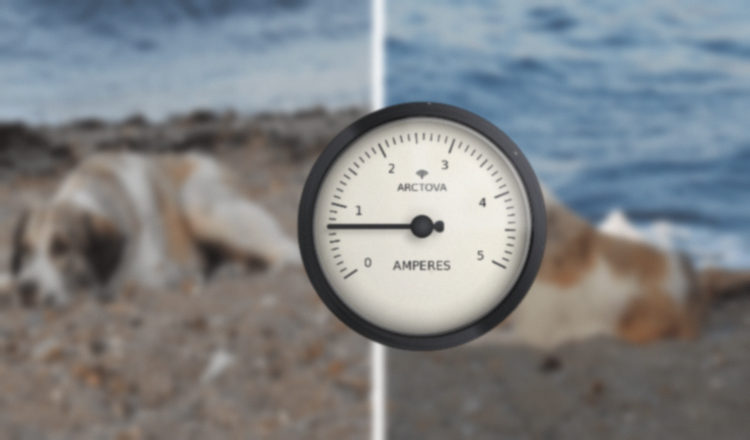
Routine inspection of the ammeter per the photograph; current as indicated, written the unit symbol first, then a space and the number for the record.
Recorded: A 0.7
